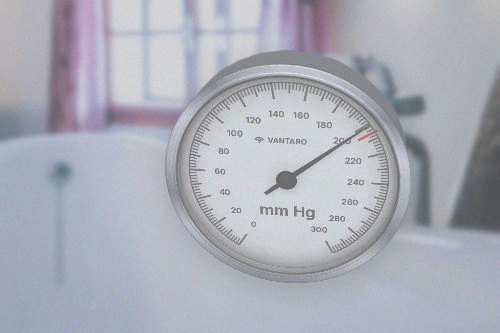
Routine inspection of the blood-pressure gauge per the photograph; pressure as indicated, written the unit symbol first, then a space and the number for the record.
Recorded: mmHg 200
